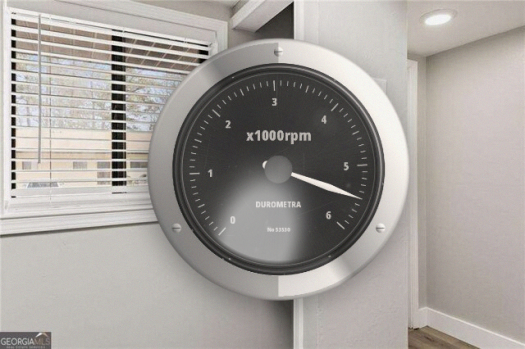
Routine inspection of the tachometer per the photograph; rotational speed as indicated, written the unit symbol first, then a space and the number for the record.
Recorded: rpm 5500
